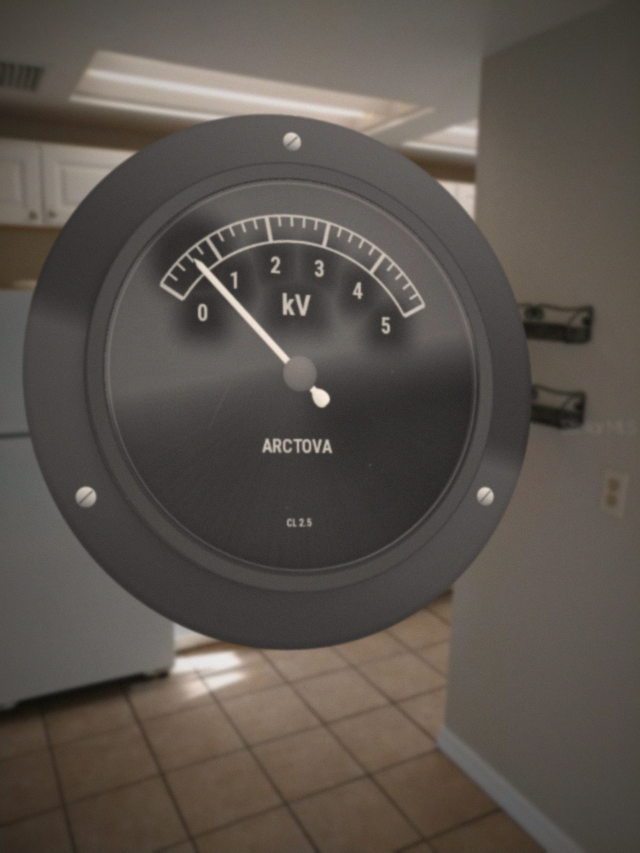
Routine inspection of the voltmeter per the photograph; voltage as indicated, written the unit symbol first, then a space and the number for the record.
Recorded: kV 0.6
